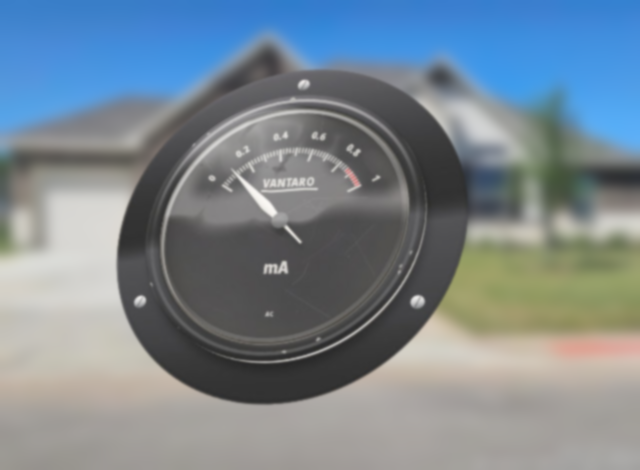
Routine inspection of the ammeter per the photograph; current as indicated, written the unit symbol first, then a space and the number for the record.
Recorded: mA 0.1
